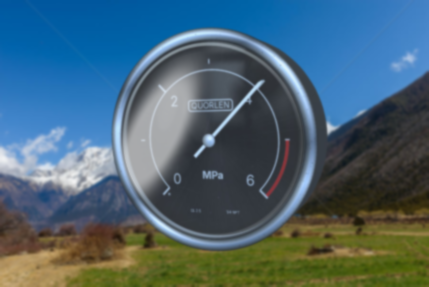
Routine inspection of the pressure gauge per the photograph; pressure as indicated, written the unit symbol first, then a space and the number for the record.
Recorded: MPa 4
